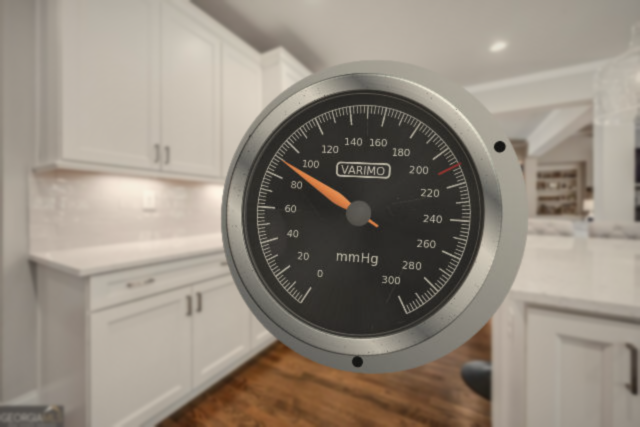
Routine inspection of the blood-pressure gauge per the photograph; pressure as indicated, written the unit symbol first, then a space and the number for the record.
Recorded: mmHg 90
